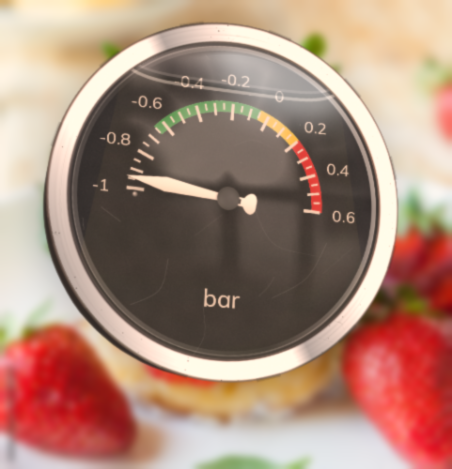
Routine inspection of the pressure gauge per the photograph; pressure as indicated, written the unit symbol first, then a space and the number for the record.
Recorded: bar -0.95
